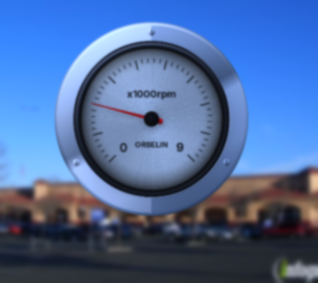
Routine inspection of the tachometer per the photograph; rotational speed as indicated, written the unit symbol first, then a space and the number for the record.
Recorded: rpm 2000
